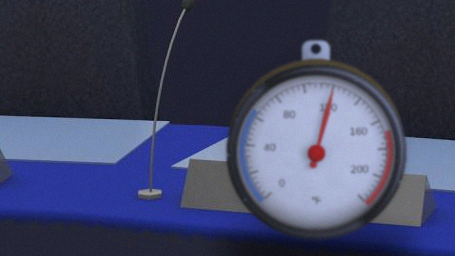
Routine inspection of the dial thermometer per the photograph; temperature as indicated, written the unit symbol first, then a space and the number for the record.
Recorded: °F 120
